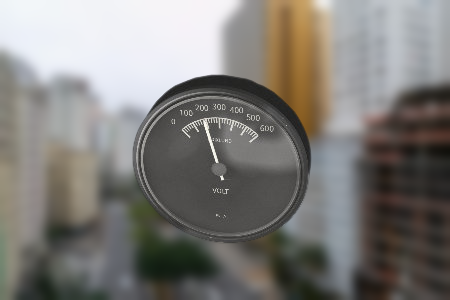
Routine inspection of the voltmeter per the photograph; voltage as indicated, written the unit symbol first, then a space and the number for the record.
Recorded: V 200
